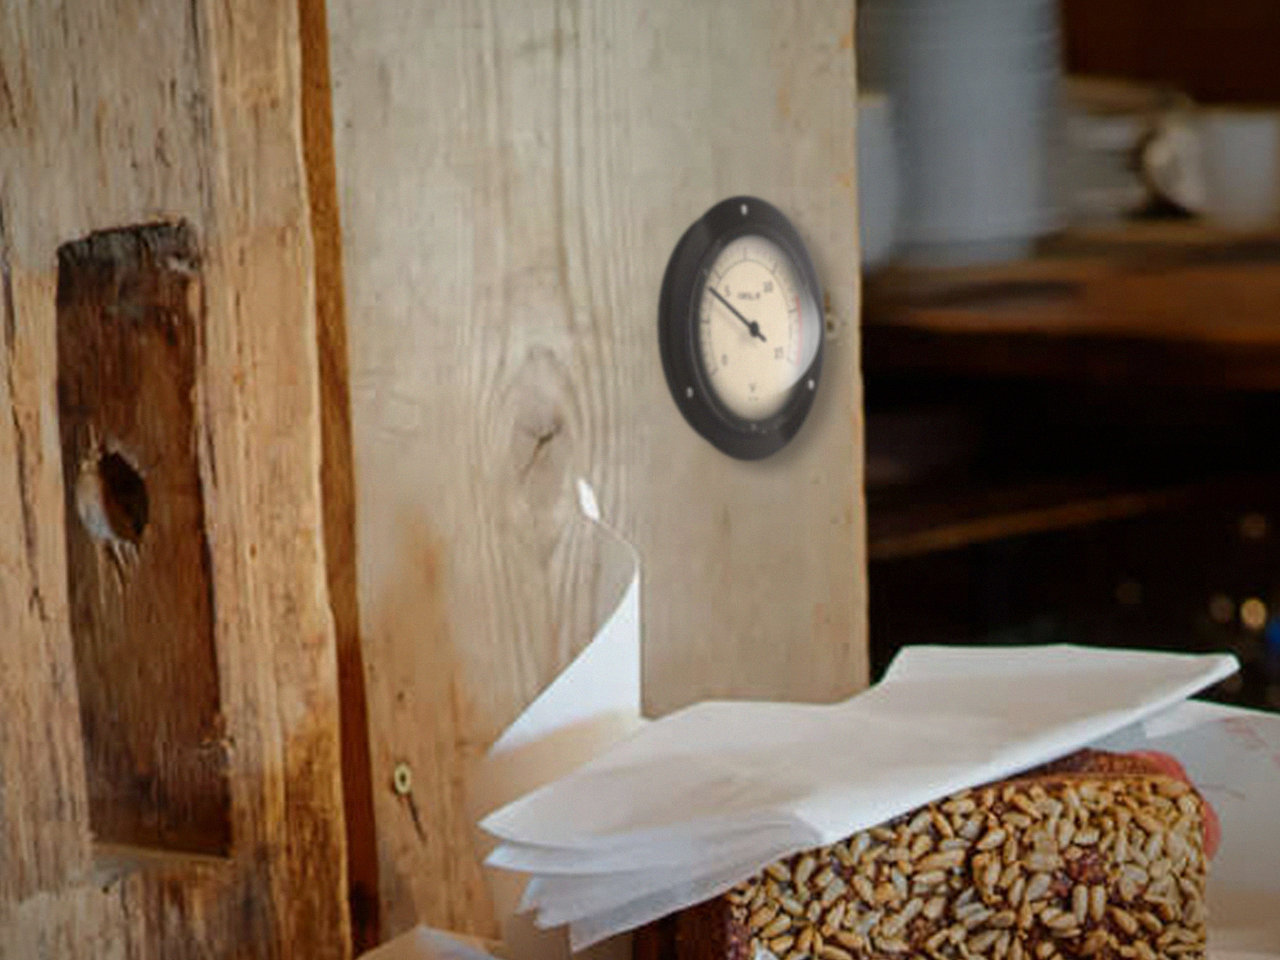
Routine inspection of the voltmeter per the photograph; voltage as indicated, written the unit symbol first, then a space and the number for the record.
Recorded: V 4
